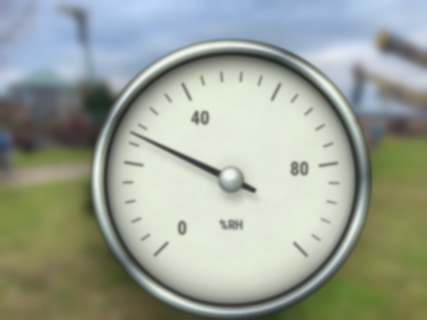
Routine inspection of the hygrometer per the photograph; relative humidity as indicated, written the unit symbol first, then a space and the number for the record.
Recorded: % 26
